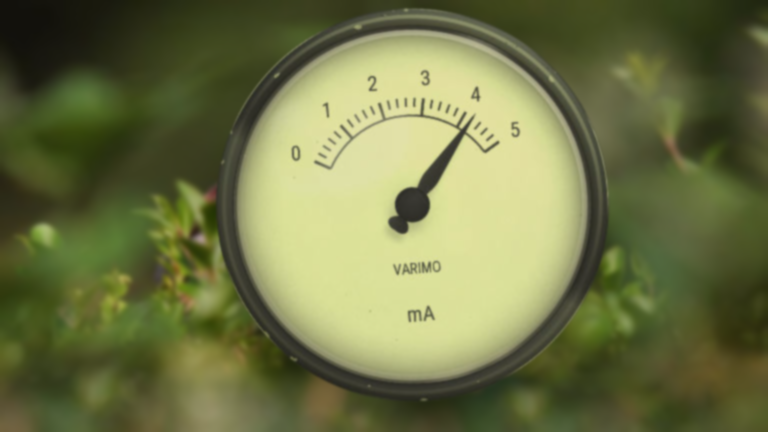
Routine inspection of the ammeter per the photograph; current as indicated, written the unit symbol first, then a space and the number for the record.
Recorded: mA 4.2
